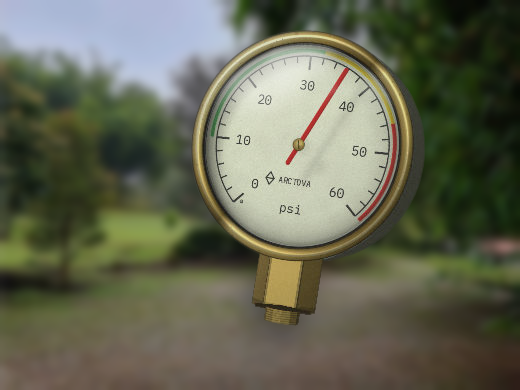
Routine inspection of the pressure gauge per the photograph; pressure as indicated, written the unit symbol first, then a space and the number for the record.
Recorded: psi 36
